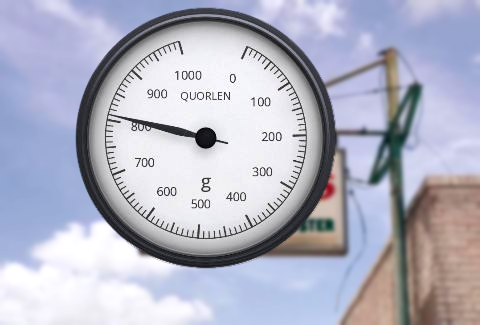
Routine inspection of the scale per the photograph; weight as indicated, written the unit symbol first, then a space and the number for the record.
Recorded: g 810
